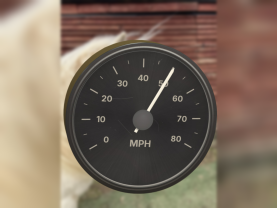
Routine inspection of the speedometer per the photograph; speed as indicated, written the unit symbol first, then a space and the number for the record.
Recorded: mph 50
